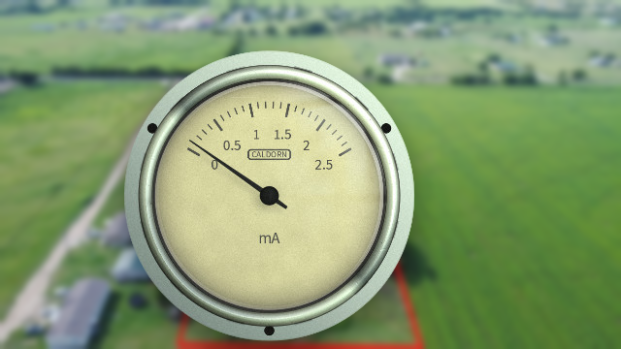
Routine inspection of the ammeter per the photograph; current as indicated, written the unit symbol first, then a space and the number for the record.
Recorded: mA 0.1
